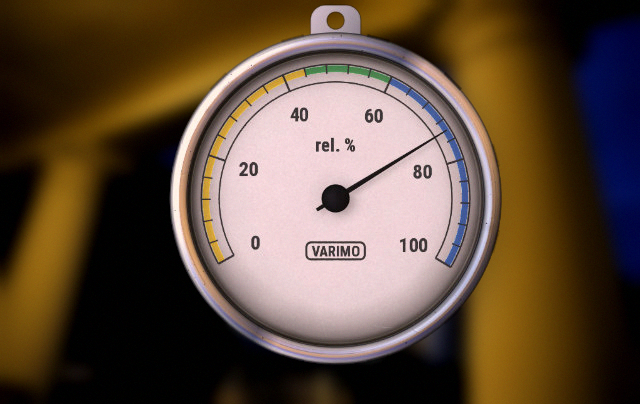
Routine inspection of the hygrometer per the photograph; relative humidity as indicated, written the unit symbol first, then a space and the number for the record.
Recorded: % 74
